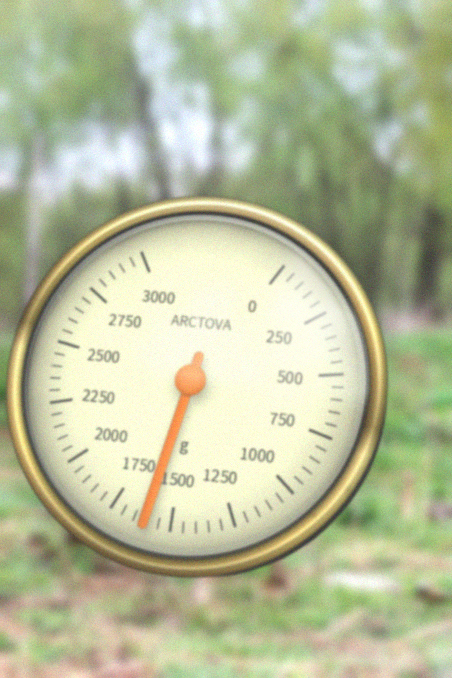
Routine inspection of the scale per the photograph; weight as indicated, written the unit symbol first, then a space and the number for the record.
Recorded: g 1600
